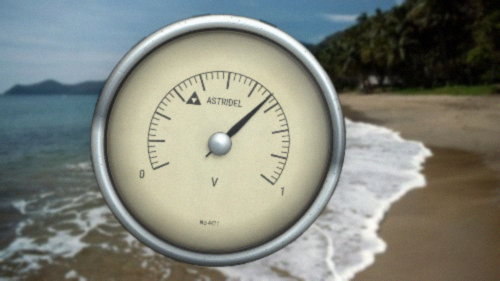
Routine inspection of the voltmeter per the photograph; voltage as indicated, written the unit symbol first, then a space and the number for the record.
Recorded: V 0.66
